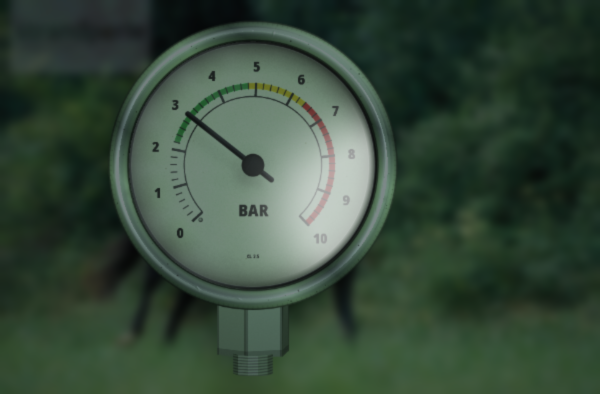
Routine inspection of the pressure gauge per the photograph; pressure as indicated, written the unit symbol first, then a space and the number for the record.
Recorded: bar 3
